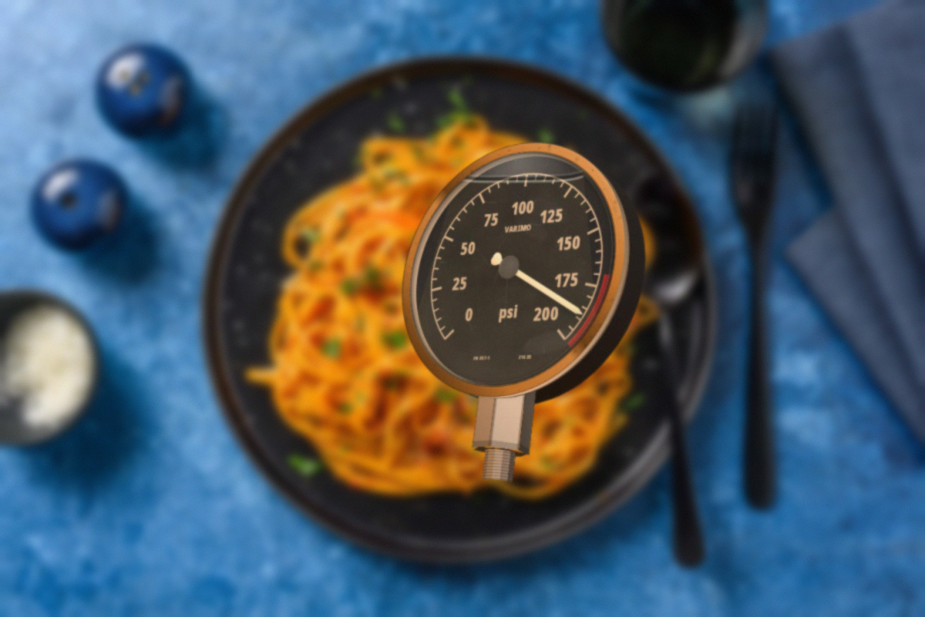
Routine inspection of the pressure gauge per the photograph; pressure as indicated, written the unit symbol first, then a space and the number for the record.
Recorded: psi 187.5
